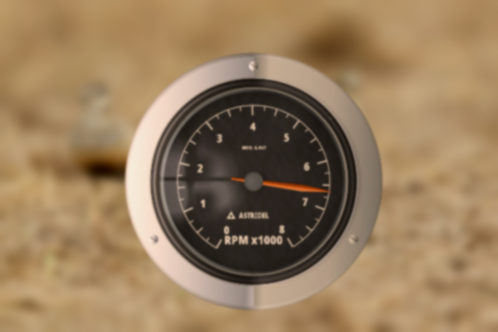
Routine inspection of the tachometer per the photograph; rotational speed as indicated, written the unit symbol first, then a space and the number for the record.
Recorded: rpm 6625
